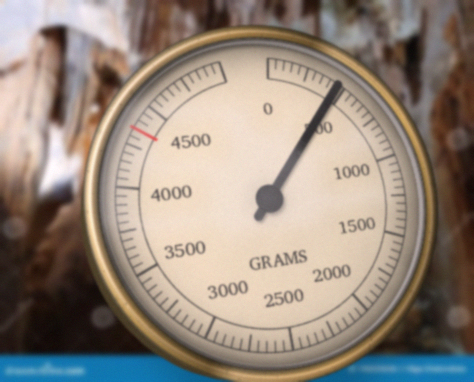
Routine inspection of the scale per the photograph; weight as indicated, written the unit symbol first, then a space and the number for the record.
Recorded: g 450
